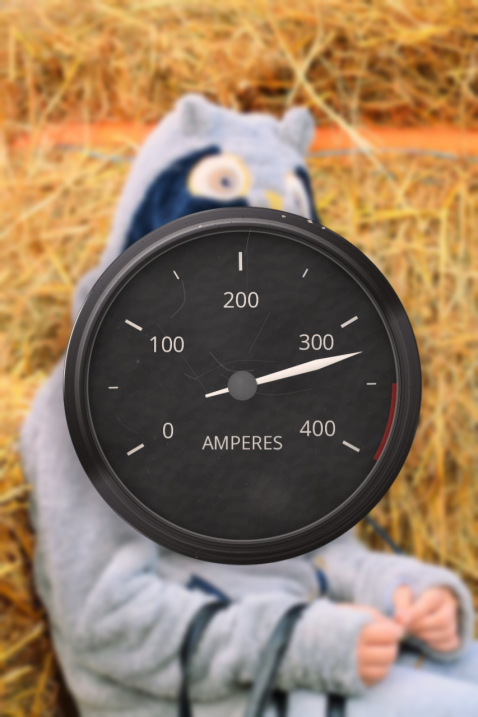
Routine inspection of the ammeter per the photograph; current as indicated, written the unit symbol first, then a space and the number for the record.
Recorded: A 325
